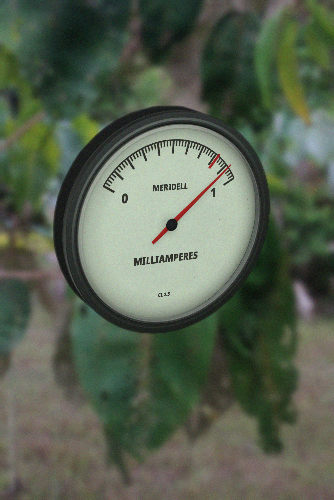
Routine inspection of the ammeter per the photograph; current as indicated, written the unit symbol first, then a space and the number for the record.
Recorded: mA 0.9
